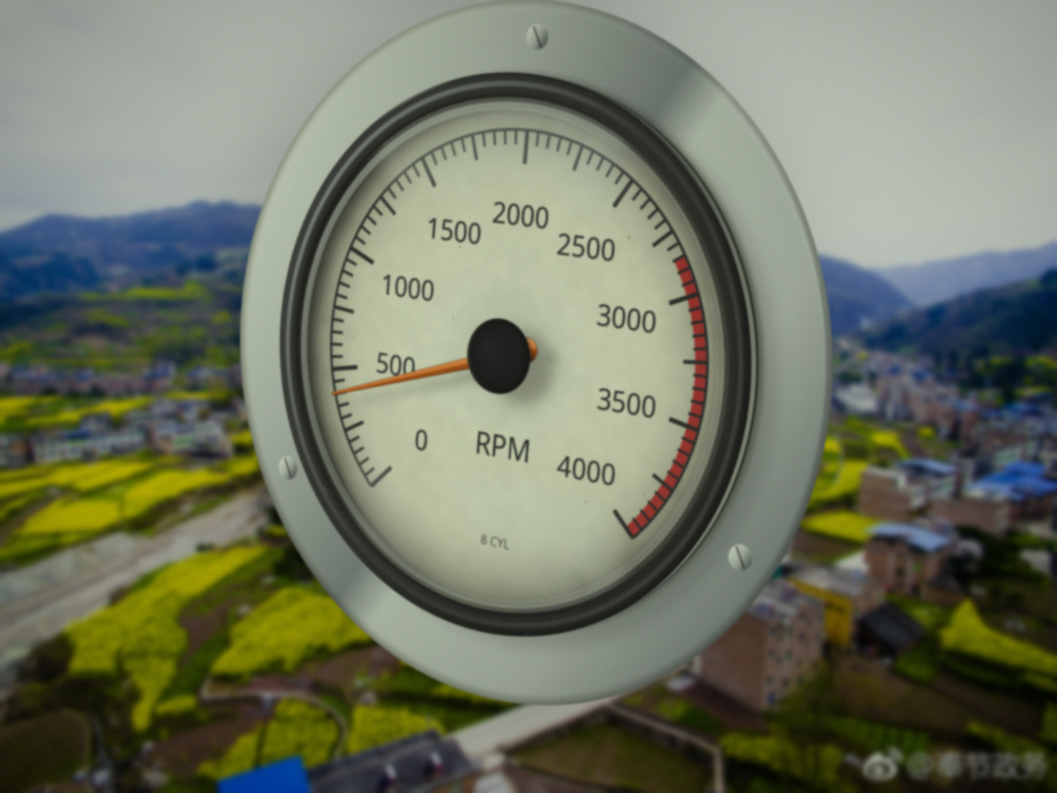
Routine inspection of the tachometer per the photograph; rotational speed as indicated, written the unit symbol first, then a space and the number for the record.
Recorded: rpm 400
